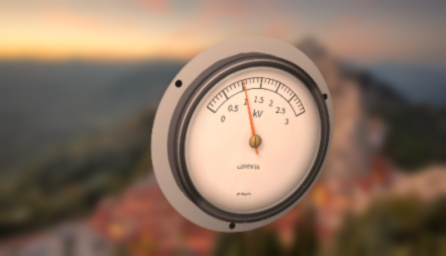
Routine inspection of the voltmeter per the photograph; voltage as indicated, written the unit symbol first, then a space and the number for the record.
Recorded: kV 1
